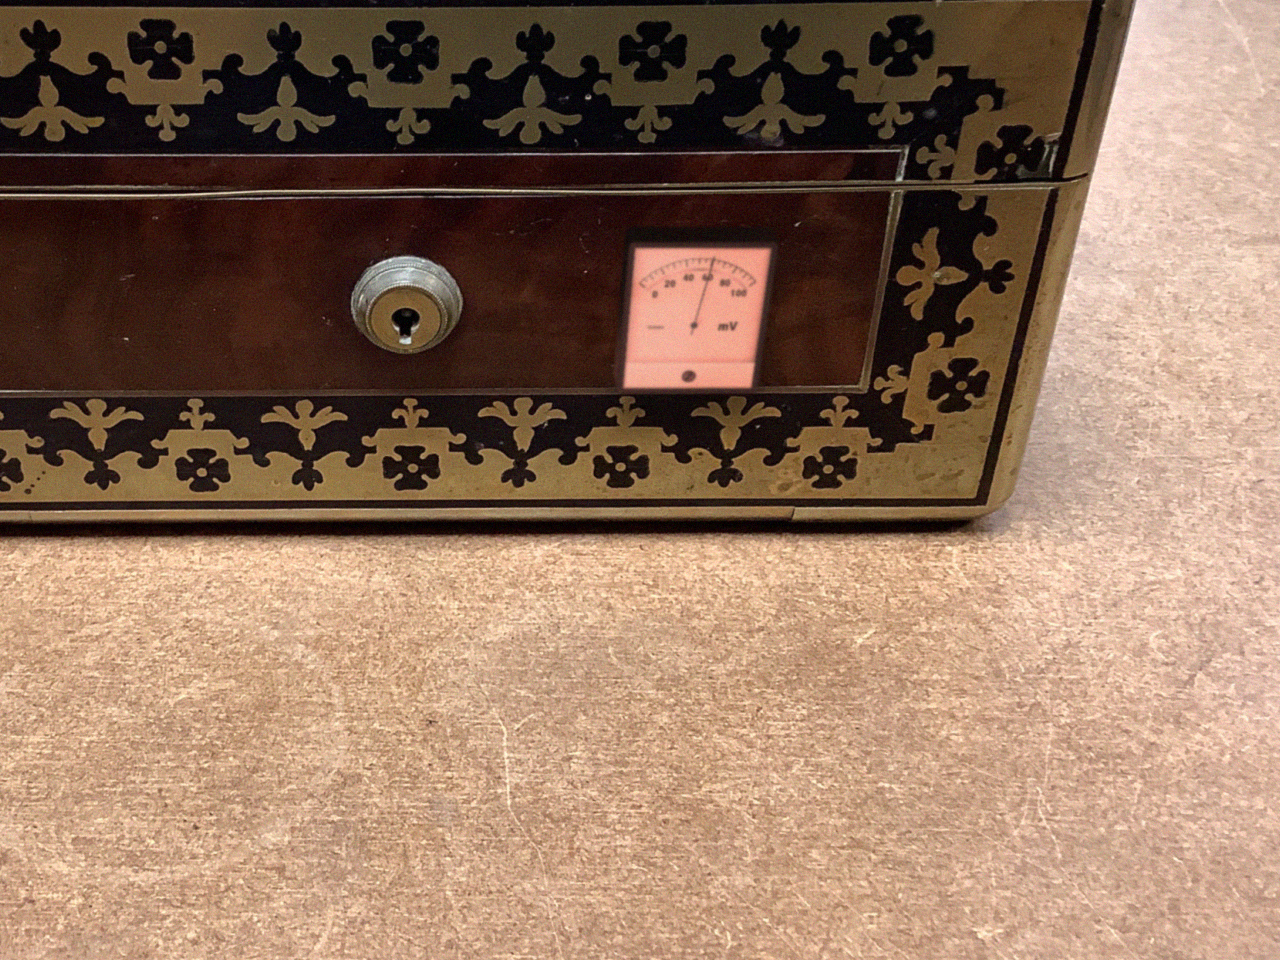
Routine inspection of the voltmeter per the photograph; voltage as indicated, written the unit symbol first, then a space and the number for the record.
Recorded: mV 60
